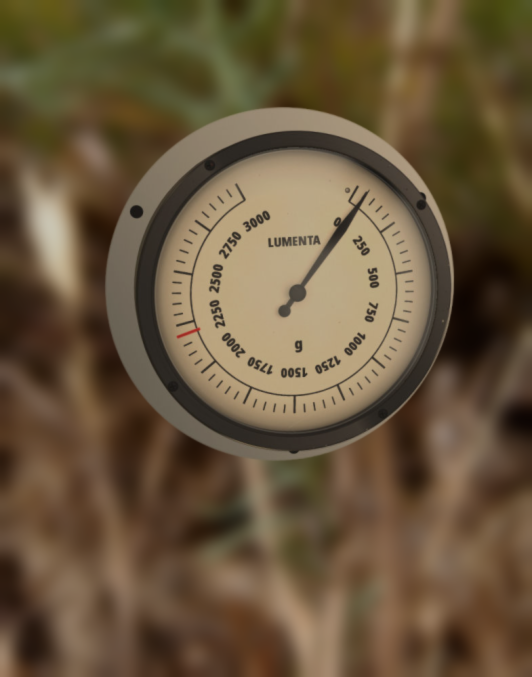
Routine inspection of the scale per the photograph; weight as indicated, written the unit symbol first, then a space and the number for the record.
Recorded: g 50
